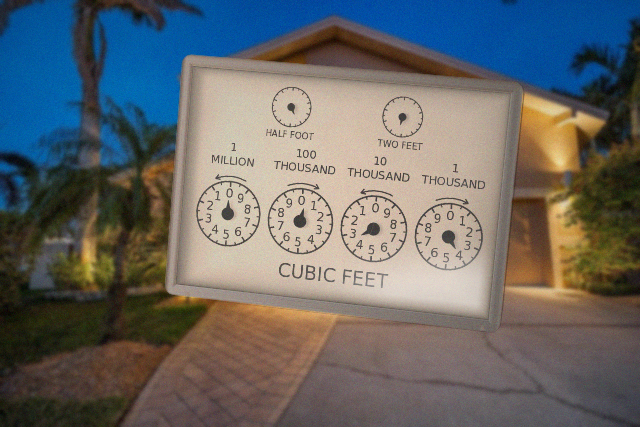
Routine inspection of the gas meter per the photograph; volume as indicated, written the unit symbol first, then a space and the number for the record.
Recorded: ft³ 3400
